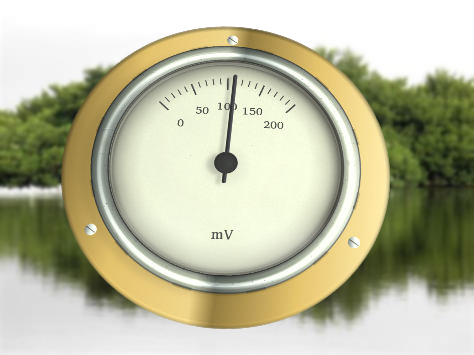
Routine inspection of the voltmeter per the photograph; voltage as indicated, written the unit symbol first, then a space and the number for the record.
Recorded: mV 110
